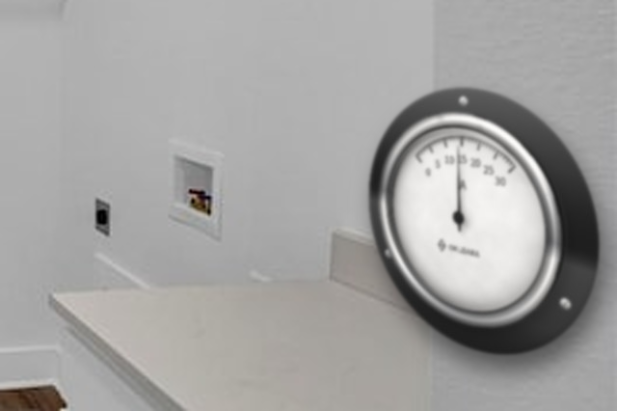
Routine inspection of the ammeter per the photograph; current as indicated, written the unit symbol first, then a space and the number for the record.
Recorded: A 15
